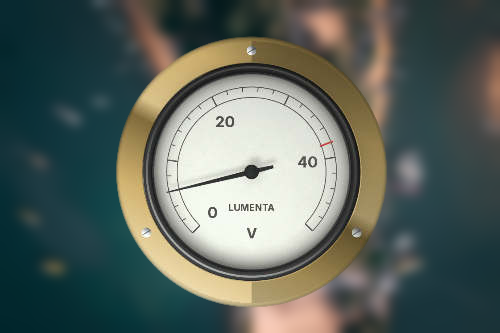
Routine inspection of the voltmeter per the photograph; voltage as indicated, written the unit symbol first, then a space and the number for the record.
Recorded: V 6
